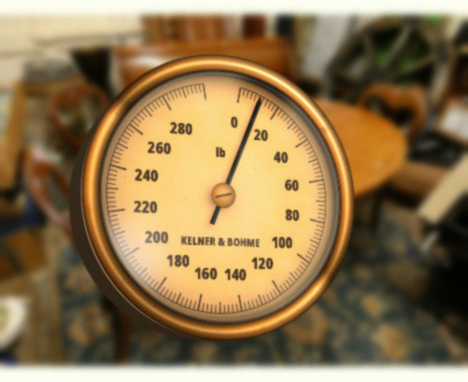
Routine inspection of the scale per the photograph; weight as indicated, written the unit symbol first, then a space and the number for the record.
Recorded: lb 10
